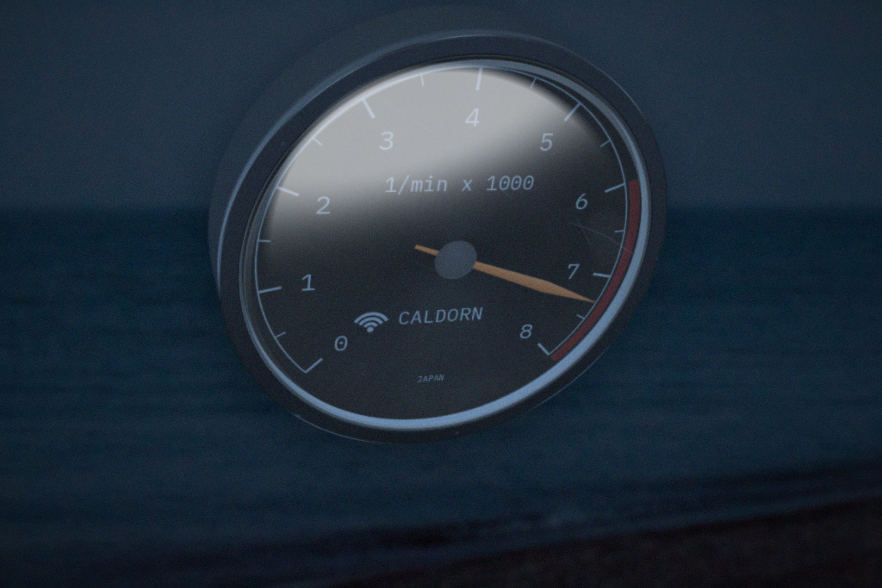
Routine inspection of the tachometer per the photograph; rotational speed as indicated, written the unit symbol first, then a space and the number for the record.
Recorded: rpm 7250
